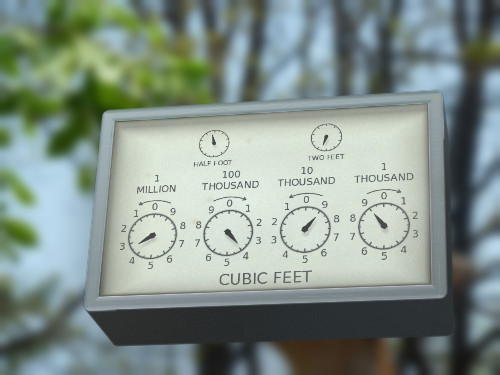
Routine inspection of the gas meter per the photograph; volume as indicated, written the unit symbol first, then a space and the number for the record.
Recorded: ft³ 338900
